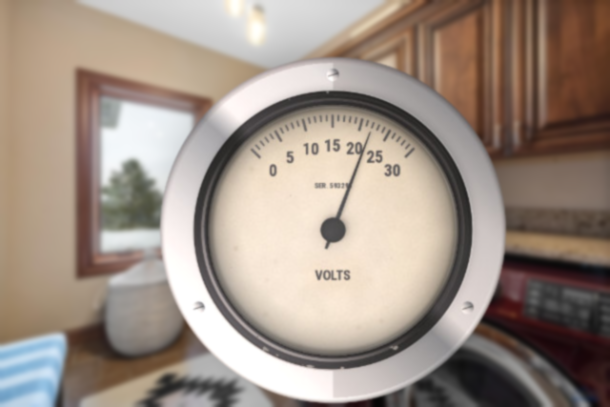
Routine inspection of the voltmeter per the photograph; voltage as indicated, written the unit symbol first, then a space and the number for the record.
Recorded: V 22
